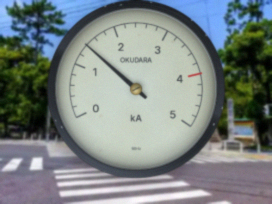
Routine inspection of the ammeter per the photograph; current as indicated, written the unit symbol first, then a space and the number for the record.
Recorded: kA 1.4
